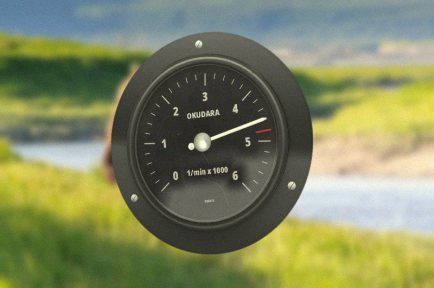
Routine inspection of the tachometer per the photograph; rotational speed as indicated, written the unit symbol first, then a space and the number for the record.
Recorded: rpm 4600
